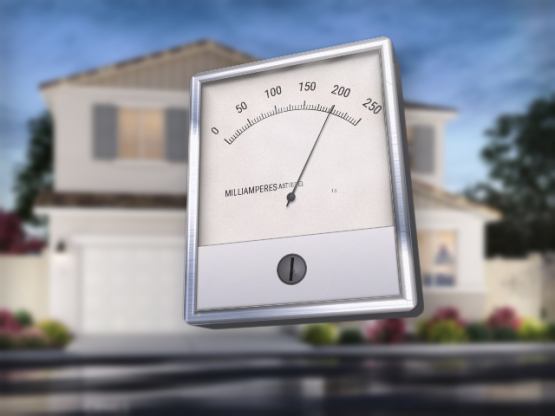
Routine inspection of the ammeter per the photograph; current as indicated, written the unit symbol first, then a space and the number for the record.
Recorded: mA 200
